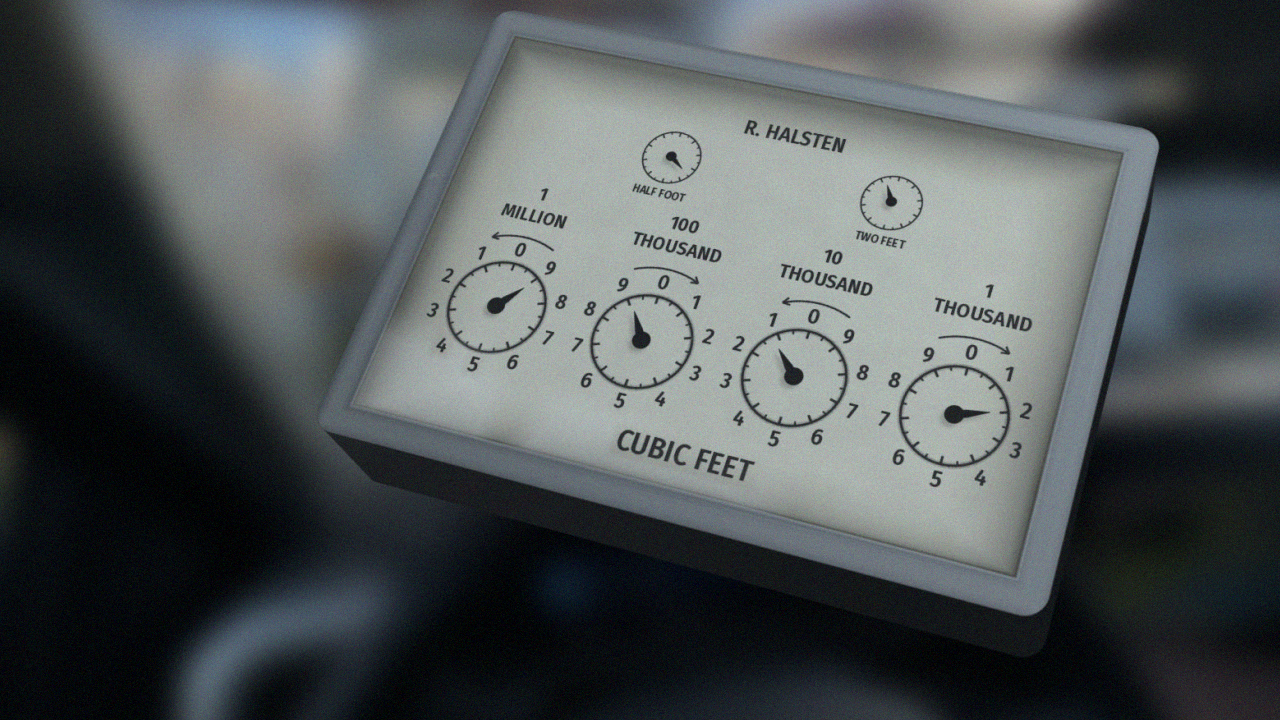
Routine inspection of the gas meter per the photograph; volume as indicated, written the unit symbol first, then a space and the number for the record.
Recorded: ft³ 891200
